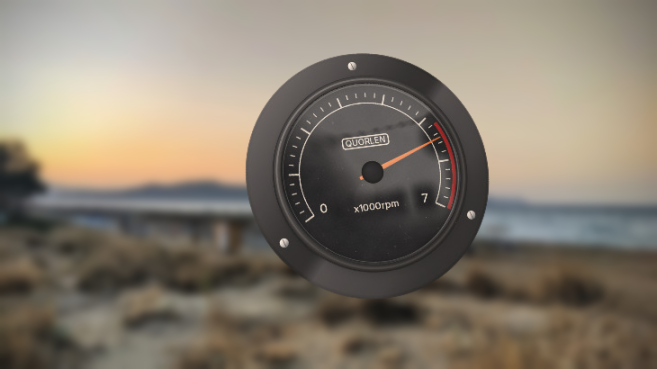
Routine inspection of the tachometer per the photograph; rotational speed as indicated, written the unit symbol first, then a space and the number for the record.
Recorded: rpm 5500
